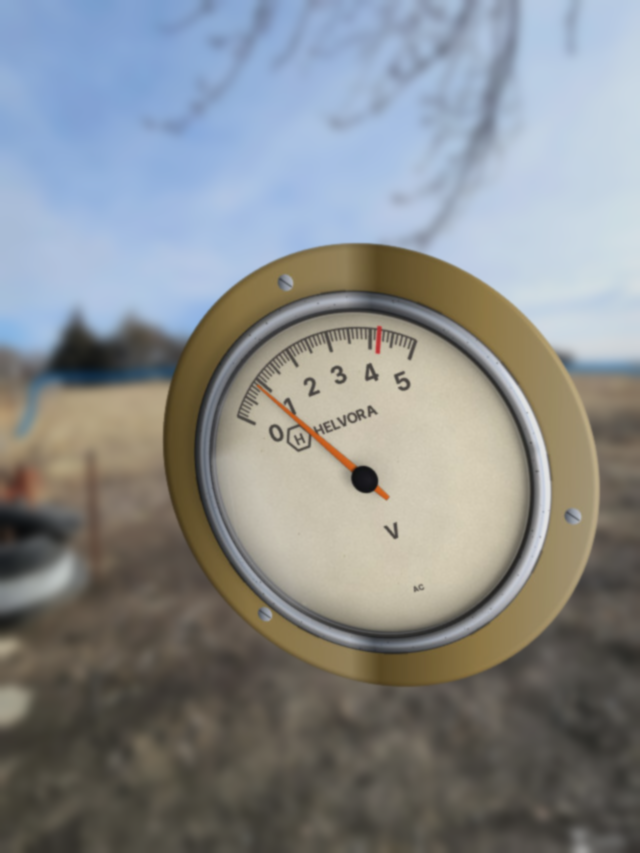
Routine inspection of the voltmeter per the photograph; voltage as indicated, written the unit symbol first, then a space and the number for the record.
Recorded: V 1
